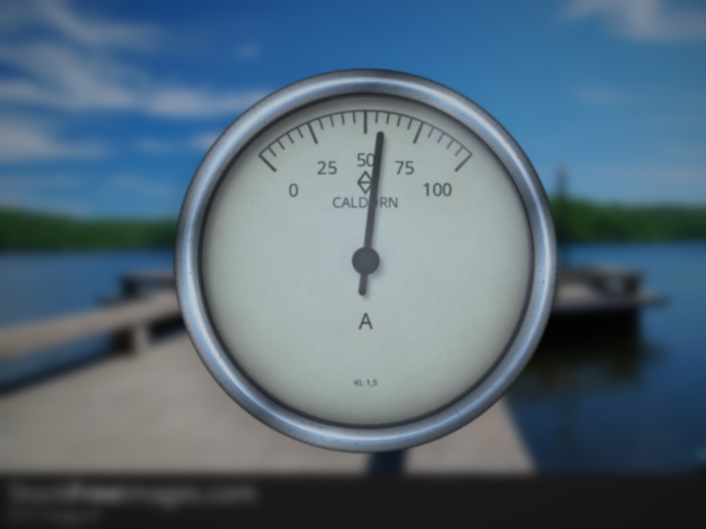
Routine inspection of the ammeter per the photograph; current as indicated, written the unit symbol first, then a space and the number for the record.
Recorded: A 57.5
